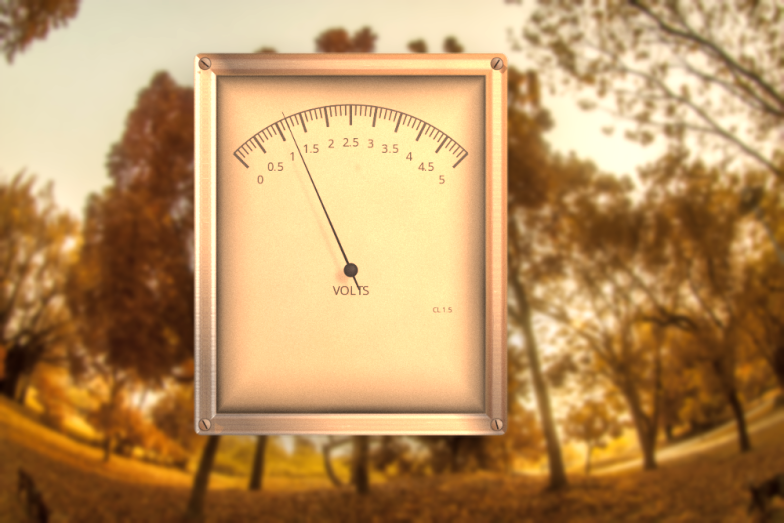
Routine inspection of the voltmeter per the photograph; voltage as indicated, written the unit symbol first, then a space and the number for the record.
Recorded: V 1.2
